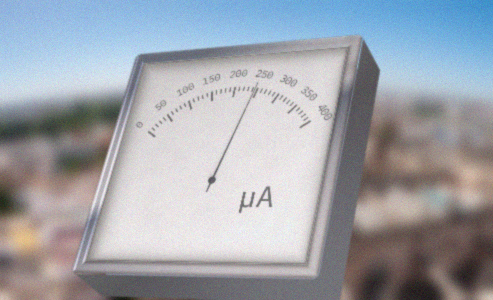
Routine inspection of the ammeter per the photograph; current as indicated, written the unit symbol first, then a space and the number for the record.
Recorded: µA 250
